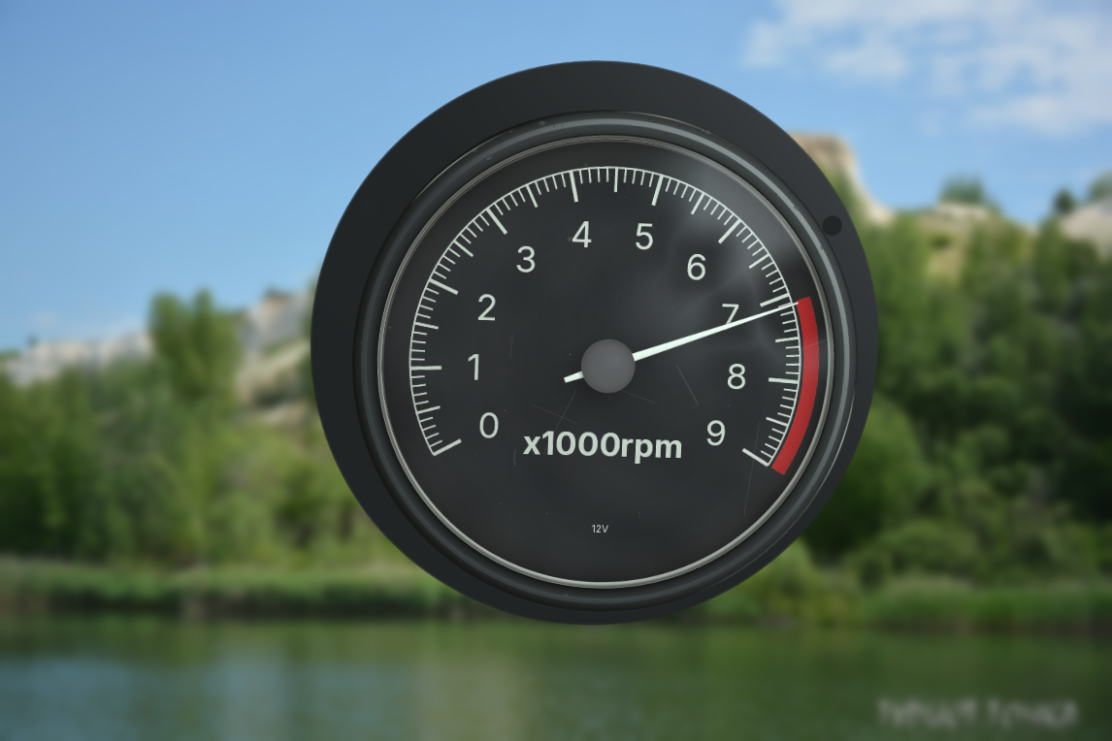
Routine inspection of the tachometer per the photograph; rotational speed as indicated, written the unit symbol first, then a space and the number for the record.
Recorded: rpm 7100
